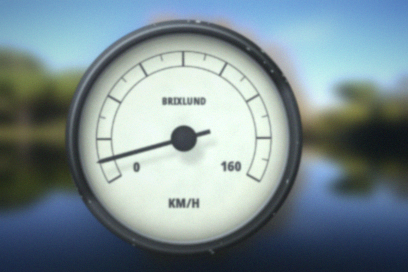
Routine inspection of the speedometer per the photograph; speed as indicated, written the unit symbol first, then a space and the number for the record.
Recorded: km/h 10
